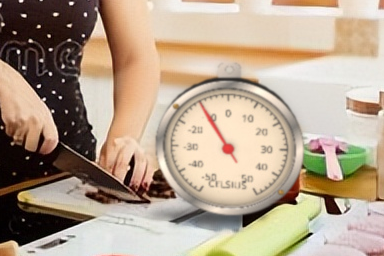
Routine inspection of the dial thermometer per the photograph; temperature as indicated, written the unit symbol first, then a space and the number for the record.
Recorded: °C -10
